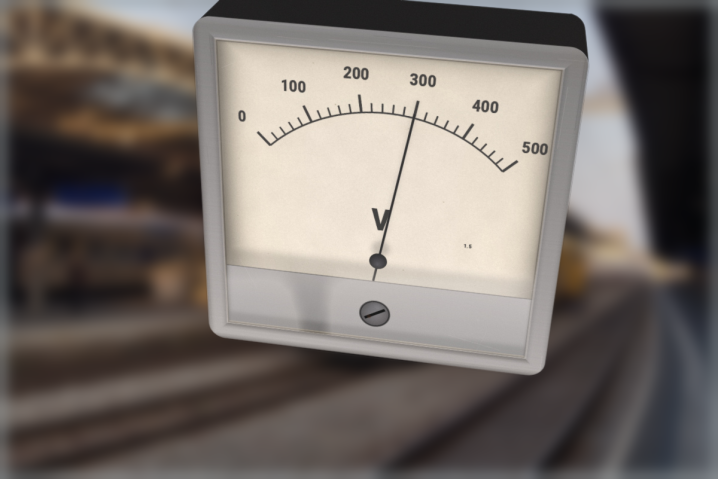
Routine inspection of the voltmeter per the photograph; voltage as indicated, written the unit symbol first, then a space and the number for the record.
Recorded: V 300
